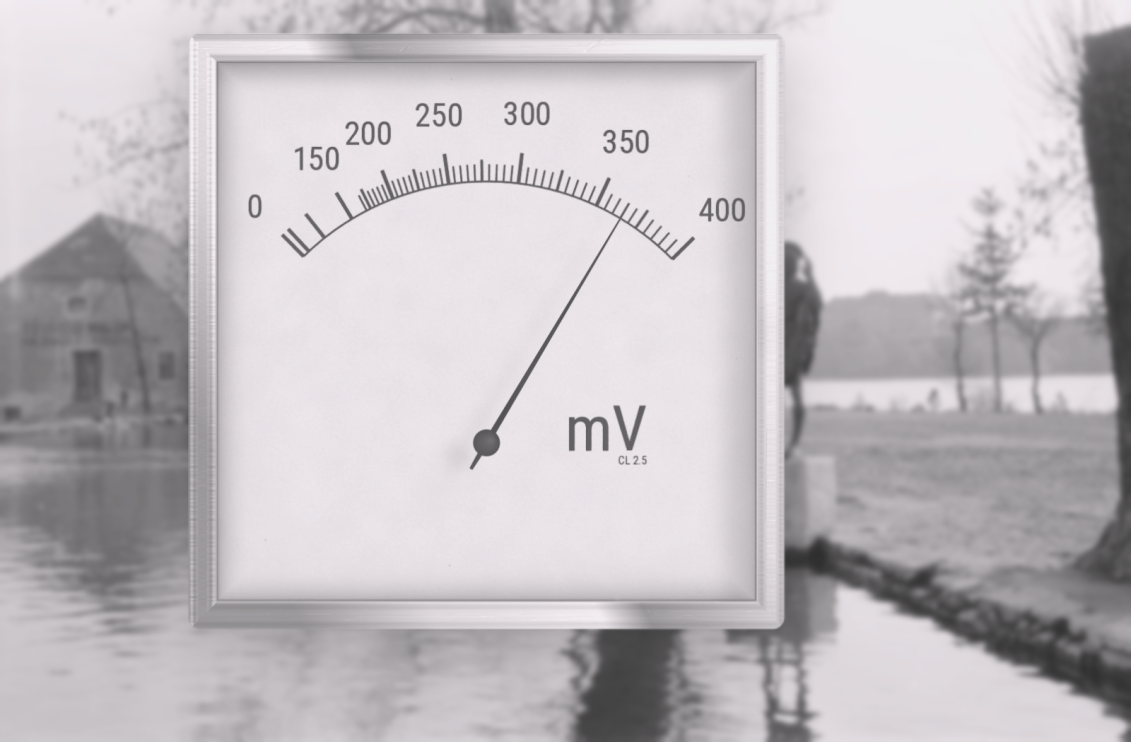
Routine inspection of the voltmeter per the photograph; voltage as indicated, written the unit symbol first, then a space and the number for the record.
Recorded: mV 365
